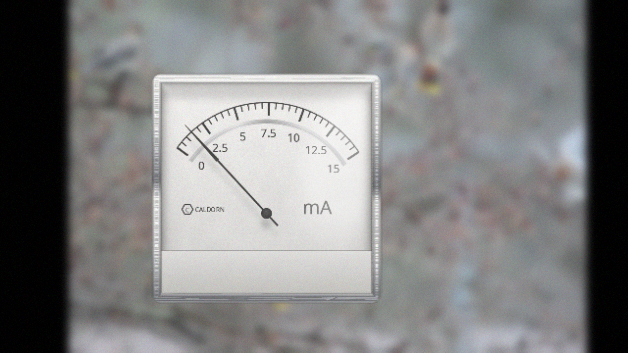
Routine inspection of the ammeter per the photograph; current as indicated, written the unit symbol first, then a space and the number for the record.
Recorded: mA 1.5
